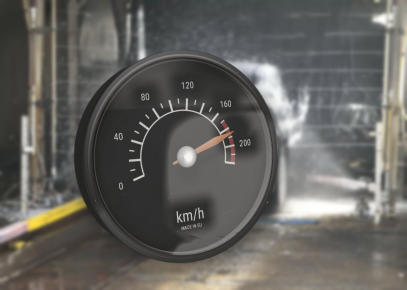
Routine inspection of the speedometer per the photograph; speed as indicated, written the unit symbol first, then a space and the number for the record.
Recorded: km/h 185
